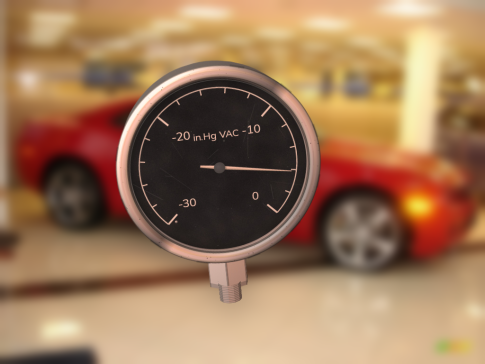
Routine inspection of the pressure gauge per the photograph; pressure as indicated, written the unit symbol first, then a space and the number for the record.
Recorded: inHg -4
